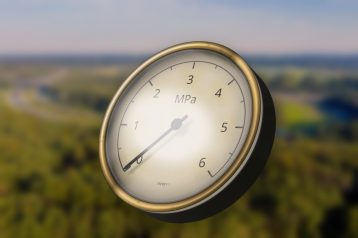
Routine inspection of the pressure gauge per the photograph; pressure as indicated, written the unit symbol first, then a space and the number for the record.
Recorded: MPa 0
